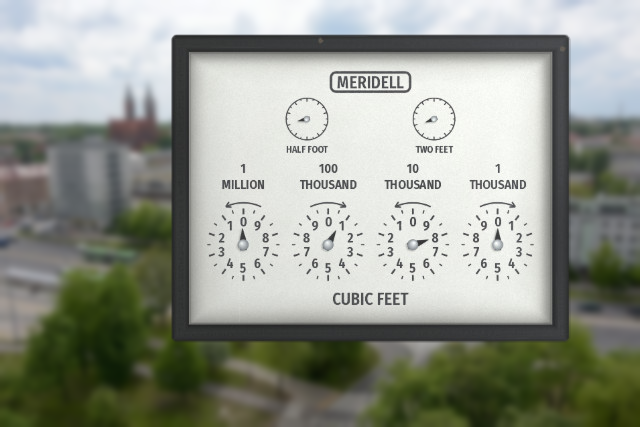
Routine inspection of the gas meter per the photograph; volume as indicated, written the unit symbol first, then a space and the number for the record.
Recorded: ft³ 8000
